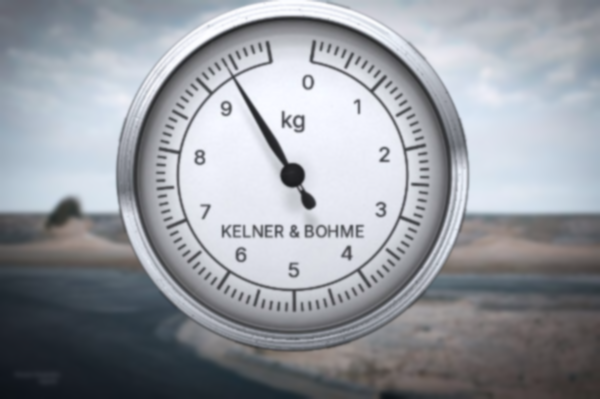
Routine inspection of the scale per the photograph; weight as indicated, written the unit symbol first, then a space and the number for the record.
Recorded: kg 9.4
